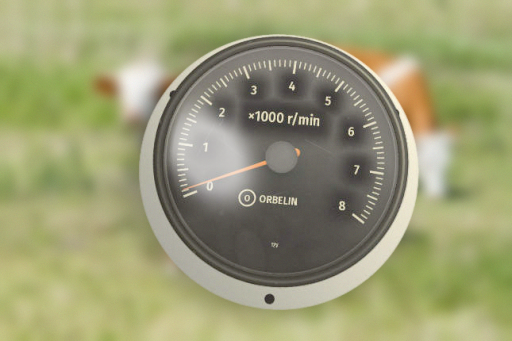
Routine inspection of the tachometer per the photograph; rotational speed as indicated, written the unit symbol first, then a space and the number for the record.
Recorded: rpm 100
